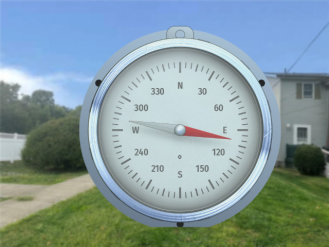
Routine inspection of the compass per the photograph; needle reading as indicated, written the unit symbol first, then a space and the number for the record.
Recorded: ° 100
